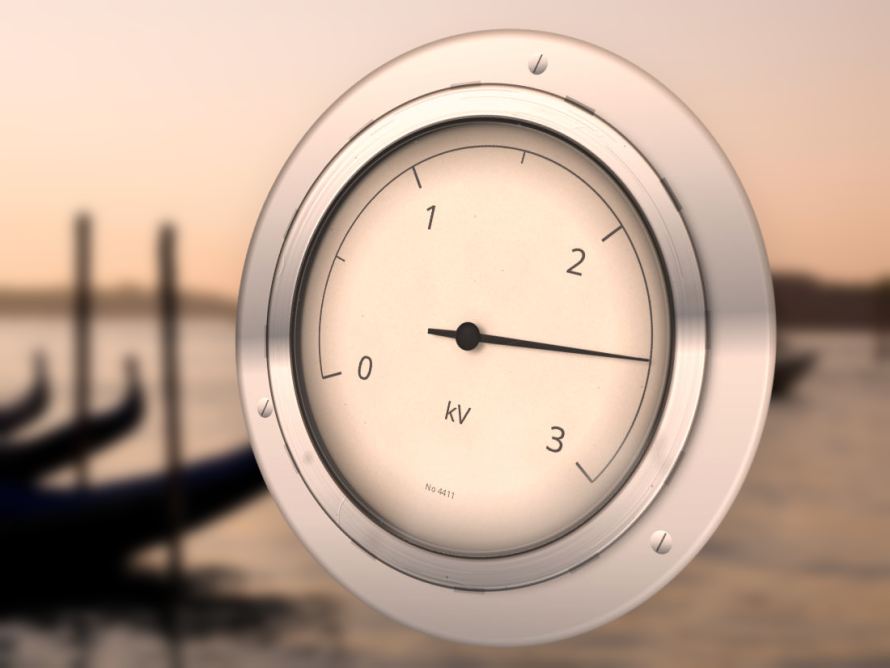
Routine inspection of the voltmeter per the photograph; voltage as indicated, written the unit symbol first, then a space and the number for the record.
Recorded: kV 2.5
